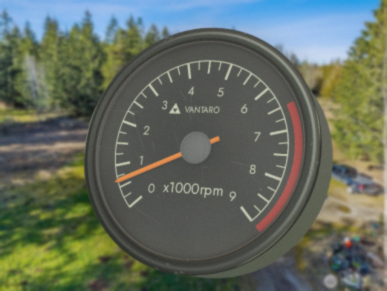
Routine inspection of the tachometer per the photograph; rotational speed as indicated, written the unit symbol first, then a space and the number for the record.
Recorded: rpm 625
